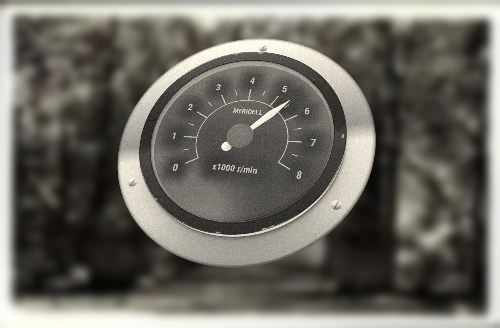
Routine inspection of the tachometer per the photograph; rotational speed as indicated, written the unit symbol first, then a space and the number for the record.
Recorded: rpm 5500
